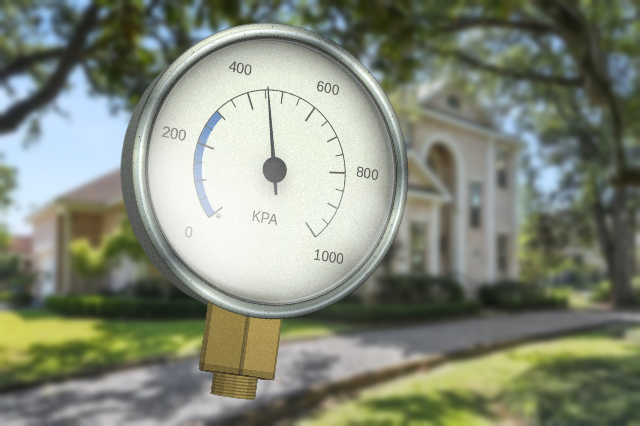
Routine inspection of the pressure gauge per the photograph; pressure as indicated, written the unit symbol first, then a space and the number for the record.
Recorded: kPa 450
